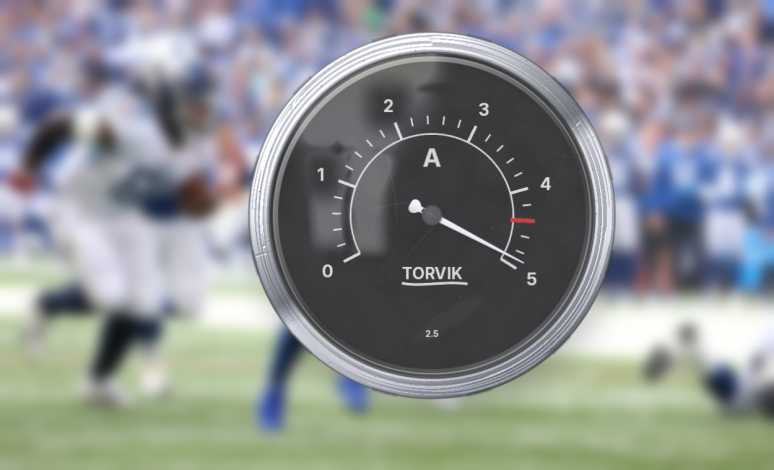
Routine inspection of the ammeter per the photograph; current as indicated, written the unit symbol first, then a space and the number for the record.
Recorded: A 4.9
